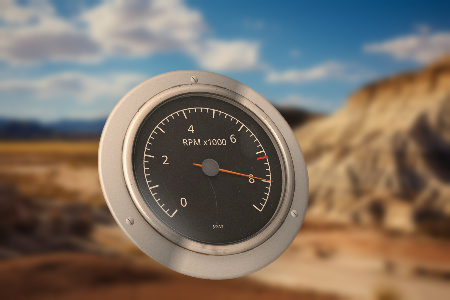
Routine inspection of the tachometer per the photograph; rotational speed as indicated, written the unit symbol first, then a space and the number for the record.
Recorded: rpm 8000
